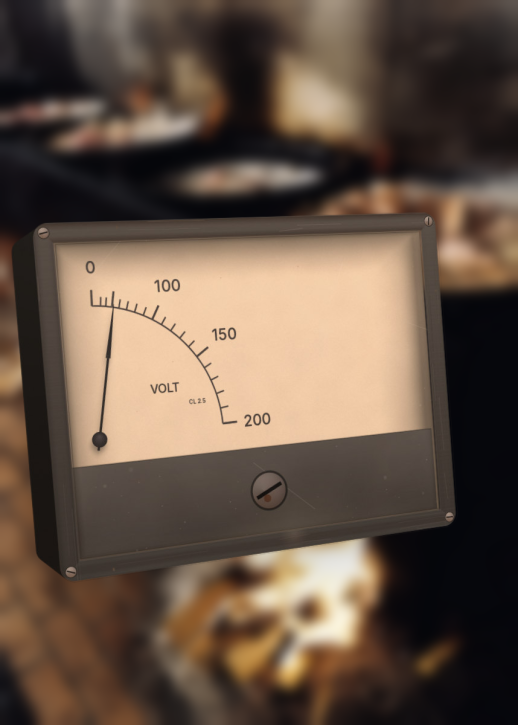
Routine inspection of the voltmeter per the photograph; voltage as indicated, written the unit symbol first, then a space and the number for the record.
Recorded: V 50
